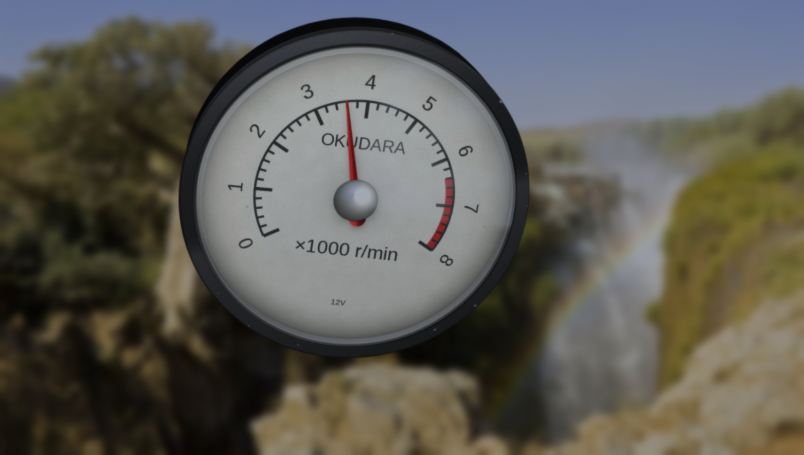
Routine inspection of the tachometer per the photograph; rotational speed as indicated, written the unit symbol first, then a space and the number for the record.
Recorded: rpm 3600
